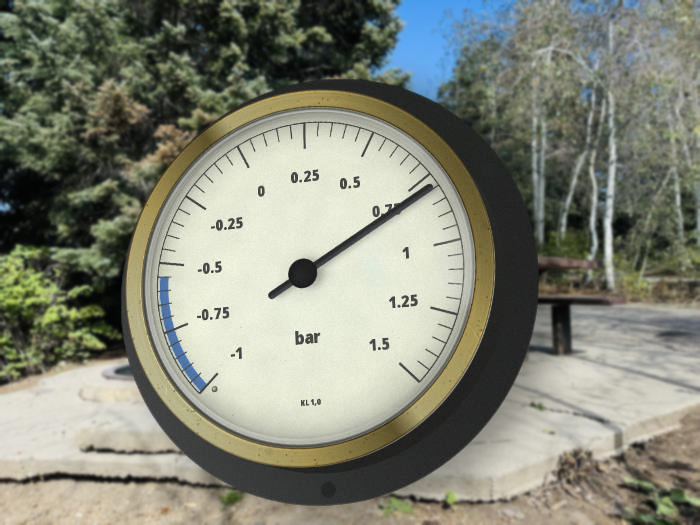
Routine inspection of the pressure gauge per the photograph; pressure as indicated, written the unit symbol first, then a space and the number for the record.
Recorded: bar 0.8
